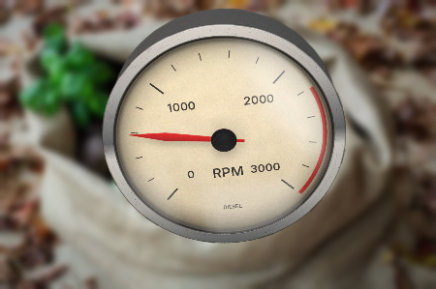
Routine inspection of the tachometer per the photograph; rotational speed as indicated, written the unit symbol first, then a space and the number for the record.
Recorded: rpm 600
